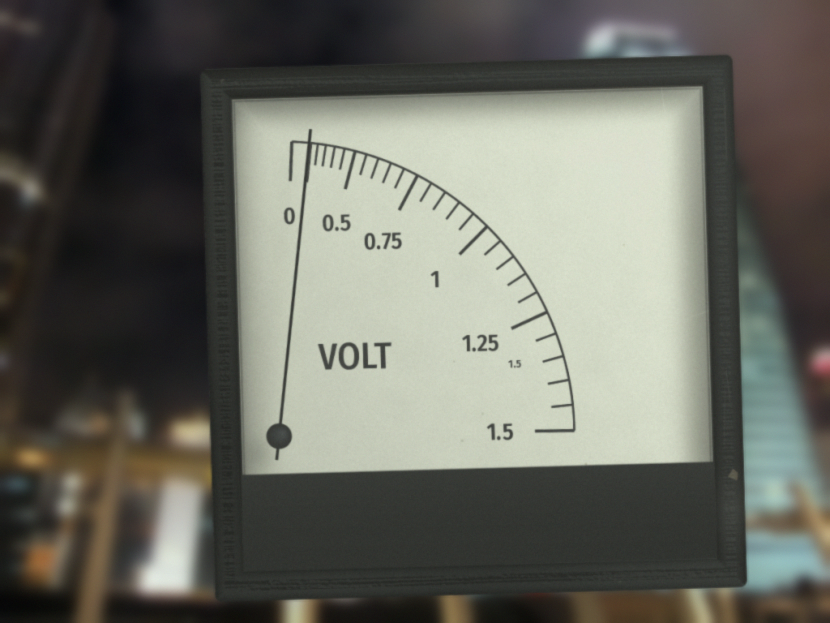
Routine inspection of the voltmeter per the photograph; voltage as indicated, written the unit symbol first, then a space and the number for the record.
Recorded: V 0.25
